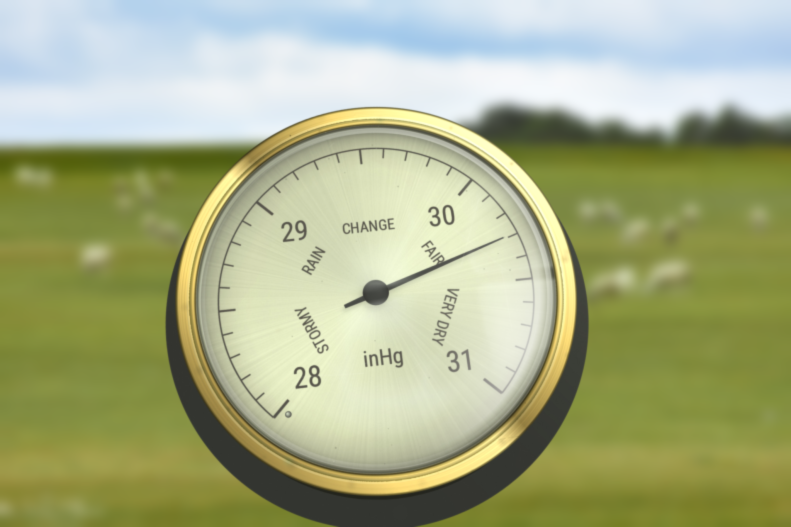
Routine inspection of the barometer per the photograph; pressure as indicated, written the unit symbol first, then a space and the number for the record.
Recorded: inHg 30.3
